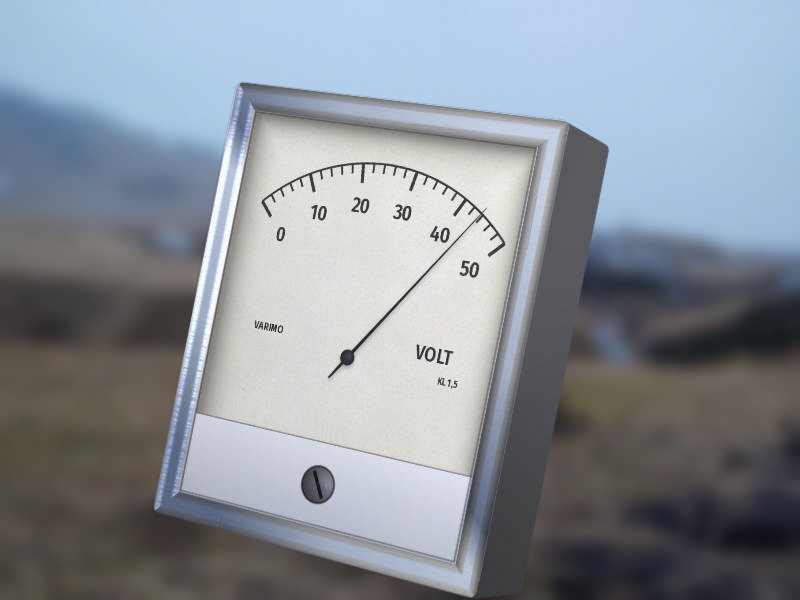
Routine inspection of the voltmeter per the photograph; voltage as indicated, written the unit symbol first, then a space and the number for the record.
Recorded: V 44
